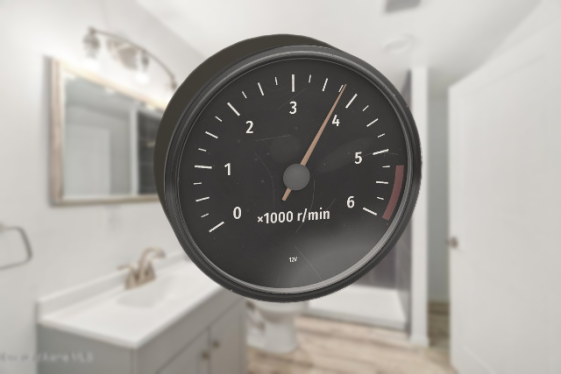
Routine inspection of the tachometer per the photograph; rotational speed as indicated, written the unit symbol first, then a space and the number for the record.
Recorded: rpm 3750
